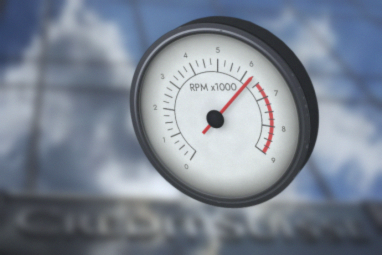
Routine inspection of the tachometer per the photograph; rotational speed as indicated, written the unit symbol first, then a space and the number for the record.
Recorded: rpm 6250
